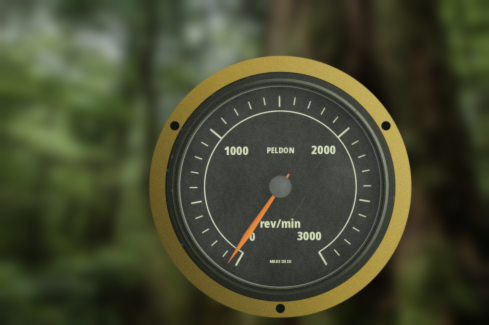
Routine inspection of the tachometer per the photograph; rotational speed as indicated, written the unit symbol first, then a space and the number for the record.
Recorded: rpm 50
